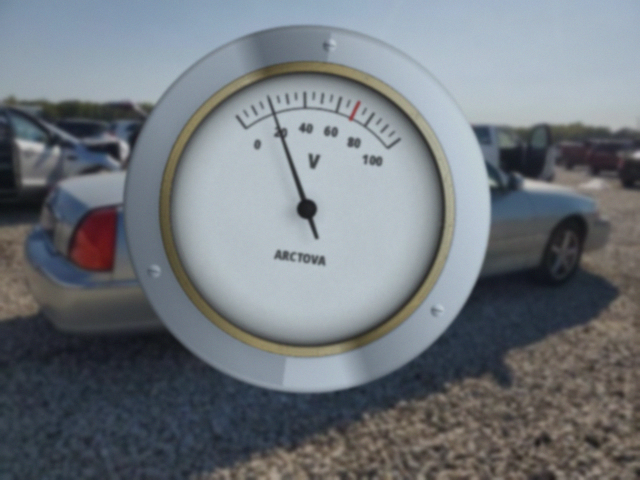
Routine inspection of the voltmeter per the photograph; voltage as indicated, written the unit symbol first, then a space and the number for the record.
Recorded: V 20
